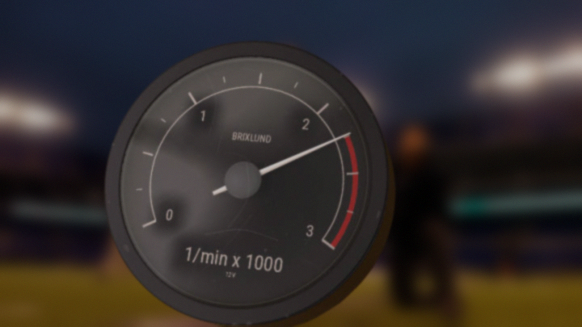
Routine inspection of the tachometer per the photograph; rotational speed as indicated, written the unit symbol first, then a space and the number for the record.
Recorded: rpm 2250
